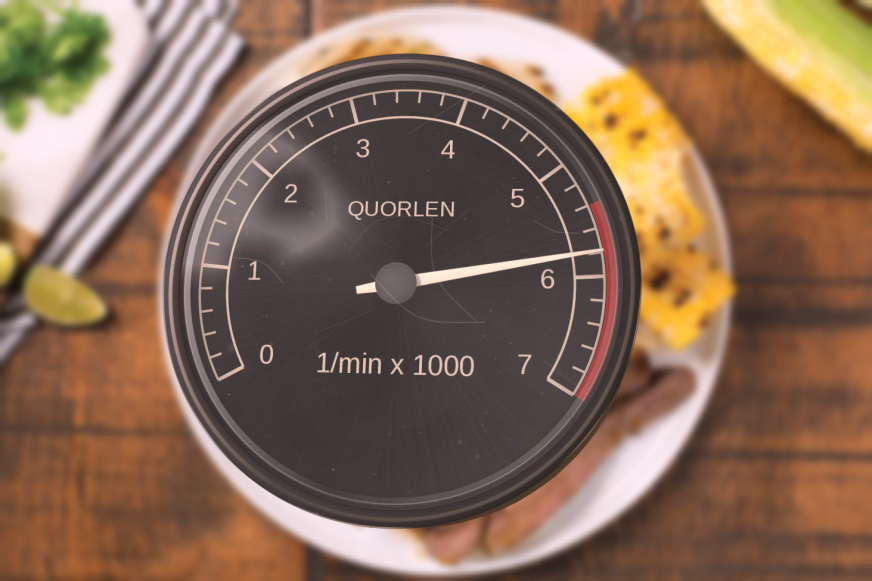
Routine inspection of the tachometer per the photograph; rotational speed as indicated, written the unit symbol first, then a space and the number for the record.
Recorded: rpm 5800
